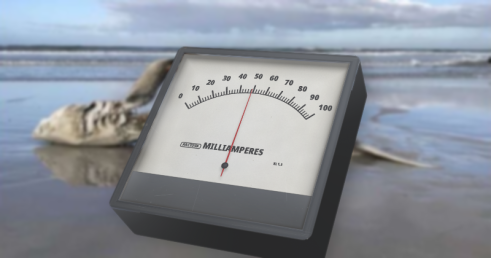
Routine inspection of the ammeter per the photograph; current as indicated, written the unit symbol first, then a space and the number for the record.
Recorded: mA 50
